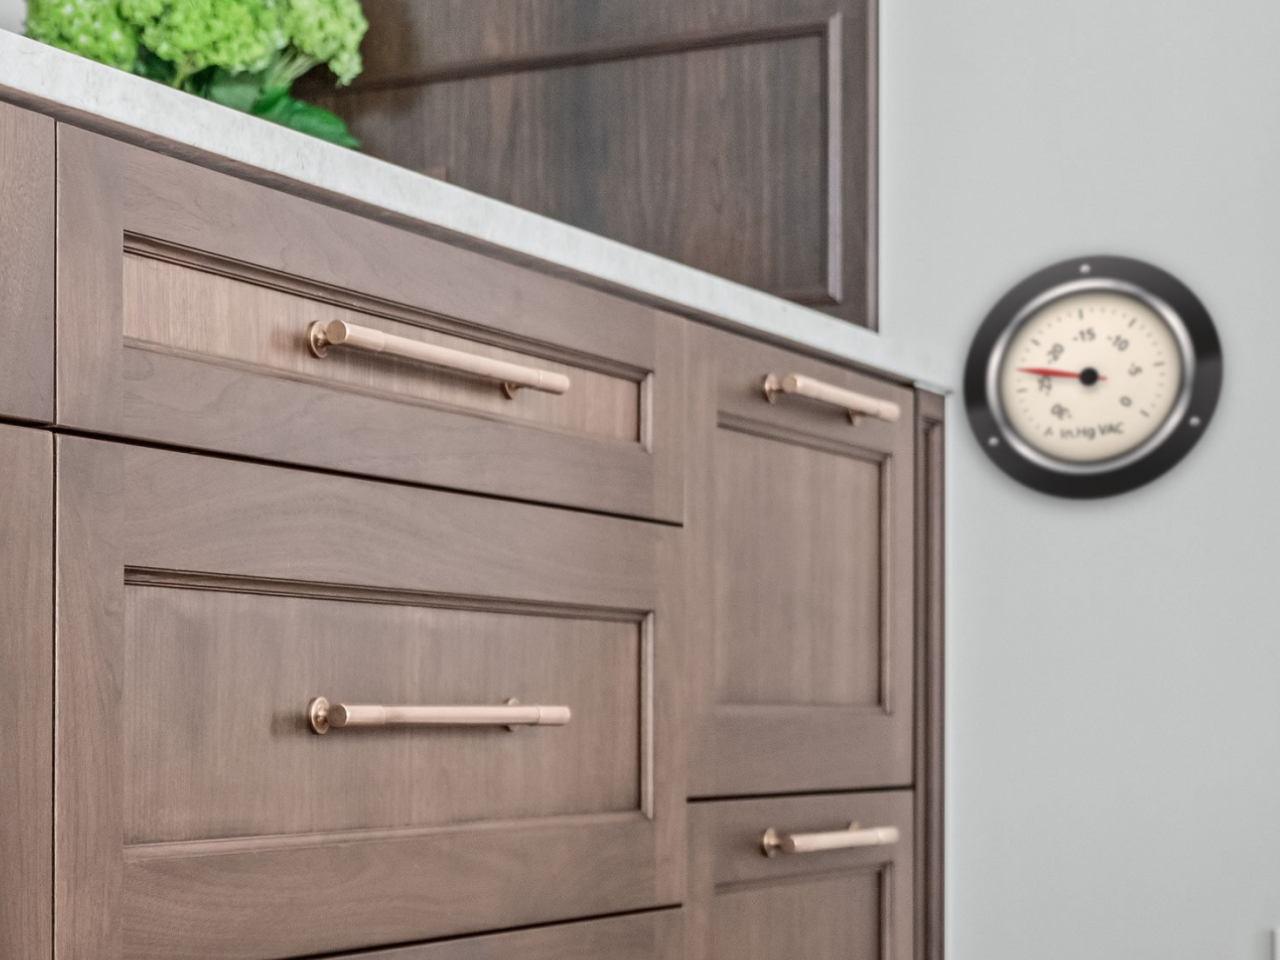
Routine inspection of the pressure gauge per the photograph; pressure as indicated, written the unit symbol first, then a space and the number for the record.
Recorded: inHg -23
